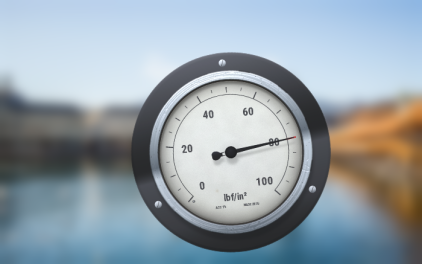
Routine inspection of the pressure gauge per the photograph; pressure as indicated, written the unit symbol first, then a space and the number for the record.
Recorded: psi 80
